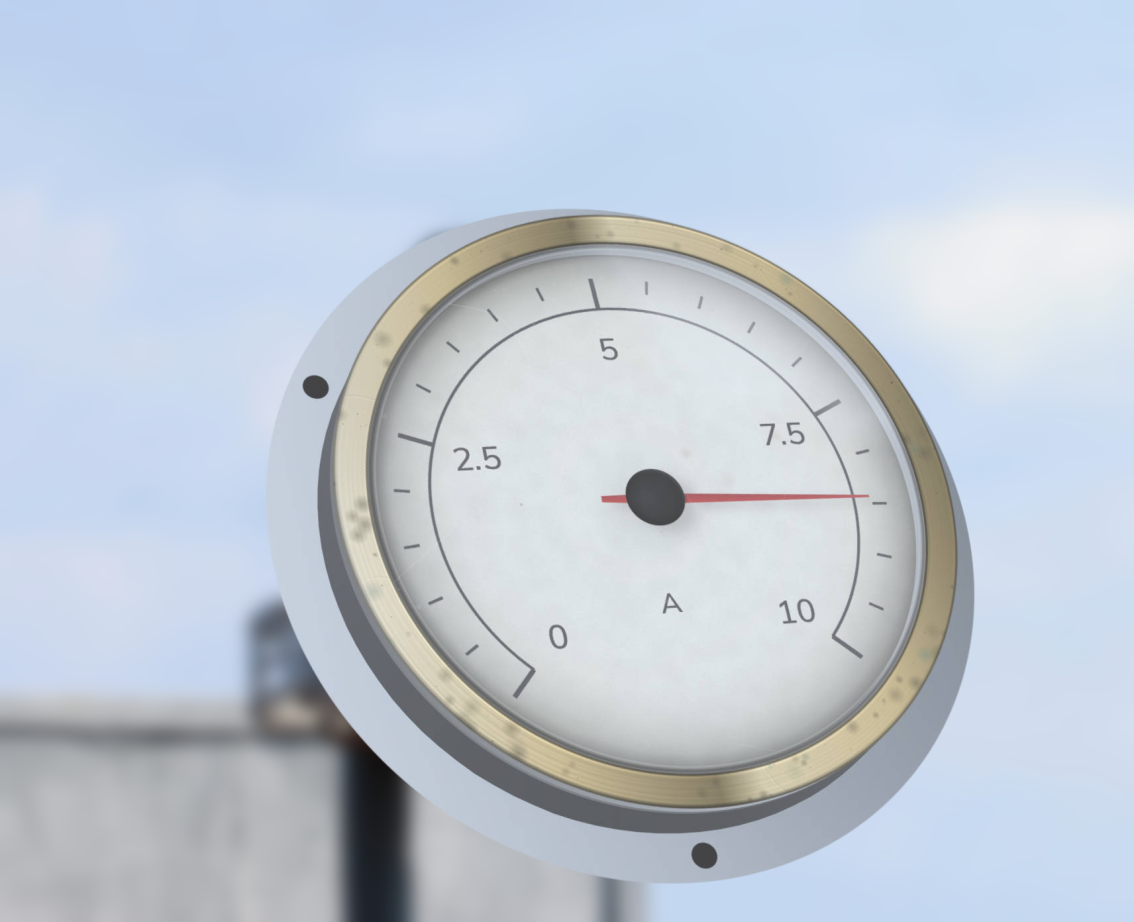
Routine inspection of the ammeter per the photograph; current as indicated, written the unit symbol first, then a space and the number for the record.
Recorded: A 8.5
